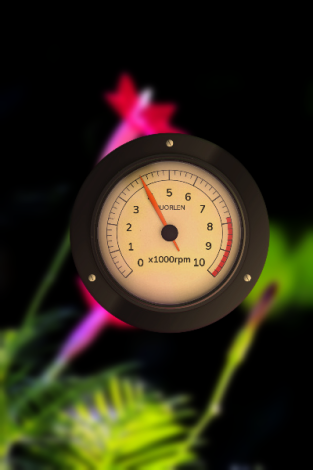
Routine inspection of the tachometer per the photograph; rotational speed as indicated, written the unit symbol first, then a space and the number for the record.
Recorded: rpm 4000
